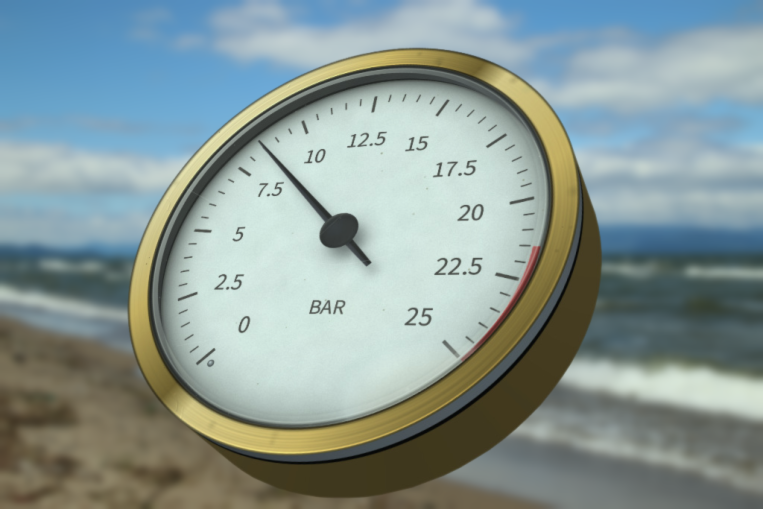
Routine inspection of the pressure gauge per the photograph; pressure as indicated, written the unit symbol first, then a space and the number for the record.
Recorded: bar 8.5
